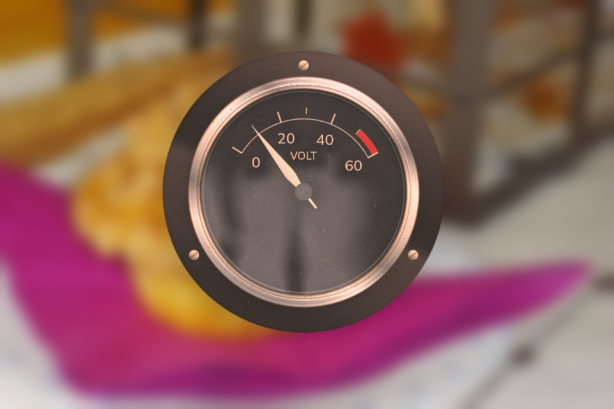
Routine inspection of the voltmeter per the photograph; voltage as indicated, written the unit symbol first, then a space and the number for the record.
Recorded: V 10
